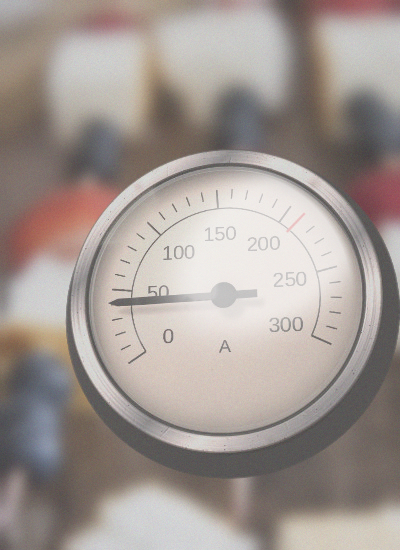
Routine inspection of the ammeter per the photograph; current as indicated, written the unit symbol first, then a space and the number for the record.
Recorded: A 40
